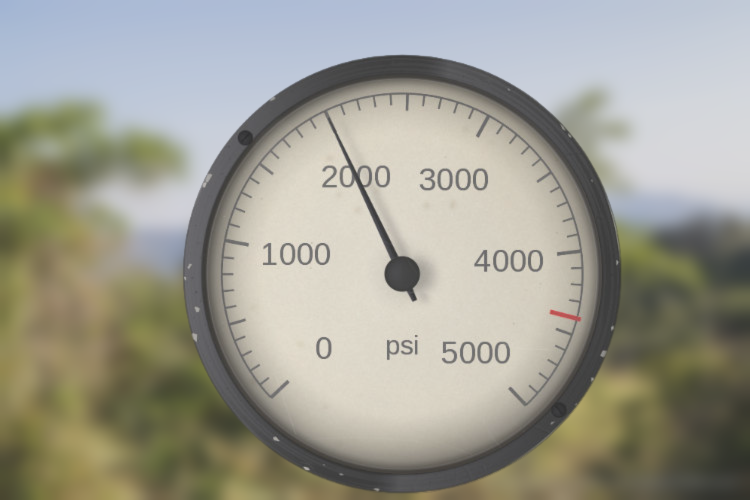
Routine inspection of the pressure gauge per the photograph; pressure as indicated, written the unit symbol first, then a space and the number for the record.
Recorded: psi 2000
